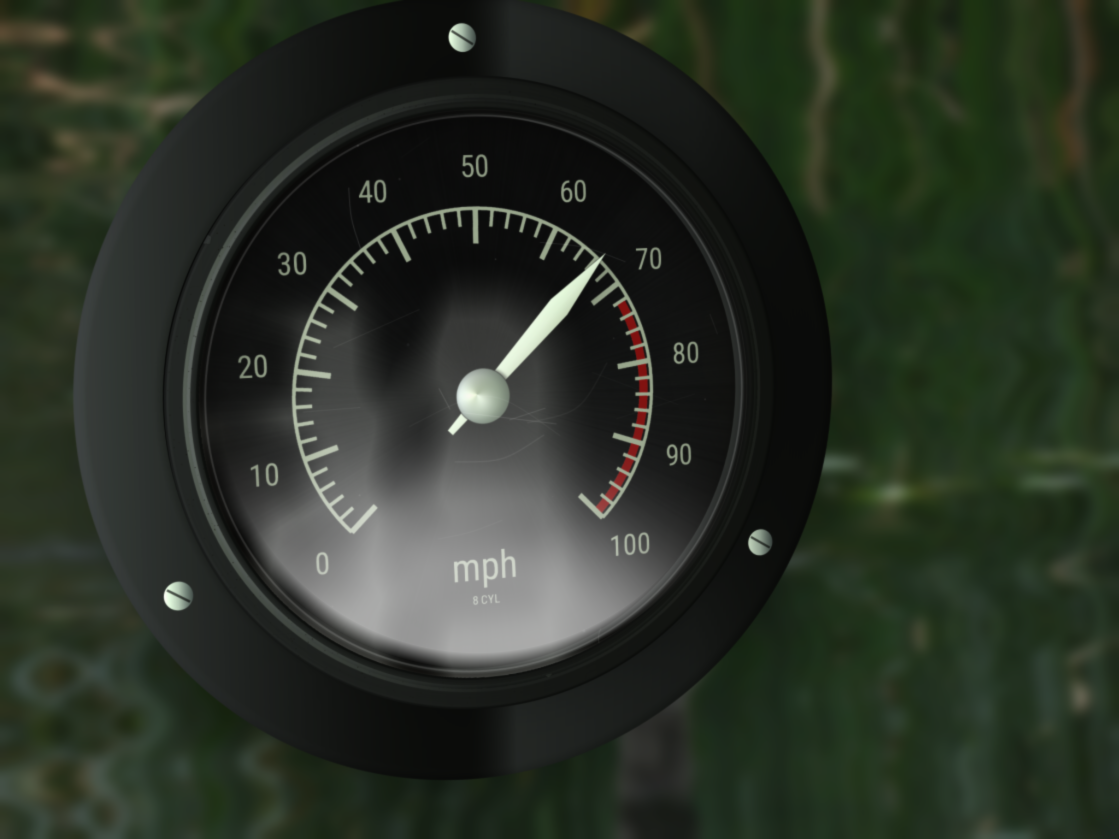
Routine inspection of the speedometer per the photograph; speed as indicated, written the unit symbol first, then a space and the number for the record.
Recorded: mph 66
